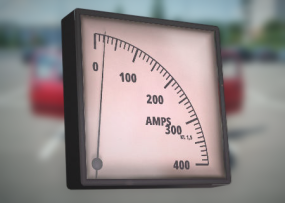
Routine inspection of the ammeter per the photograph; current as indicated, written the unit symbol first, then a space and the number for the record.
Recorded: A 20
